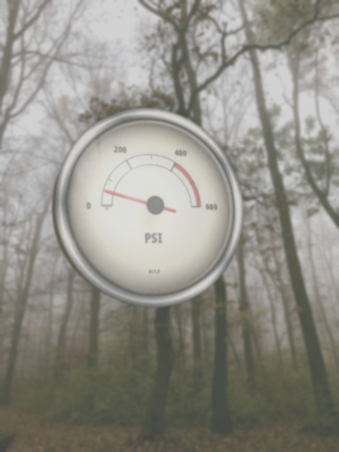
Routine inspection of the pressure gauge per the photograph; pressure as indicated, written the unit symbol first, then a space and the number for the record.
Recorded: psi 50
